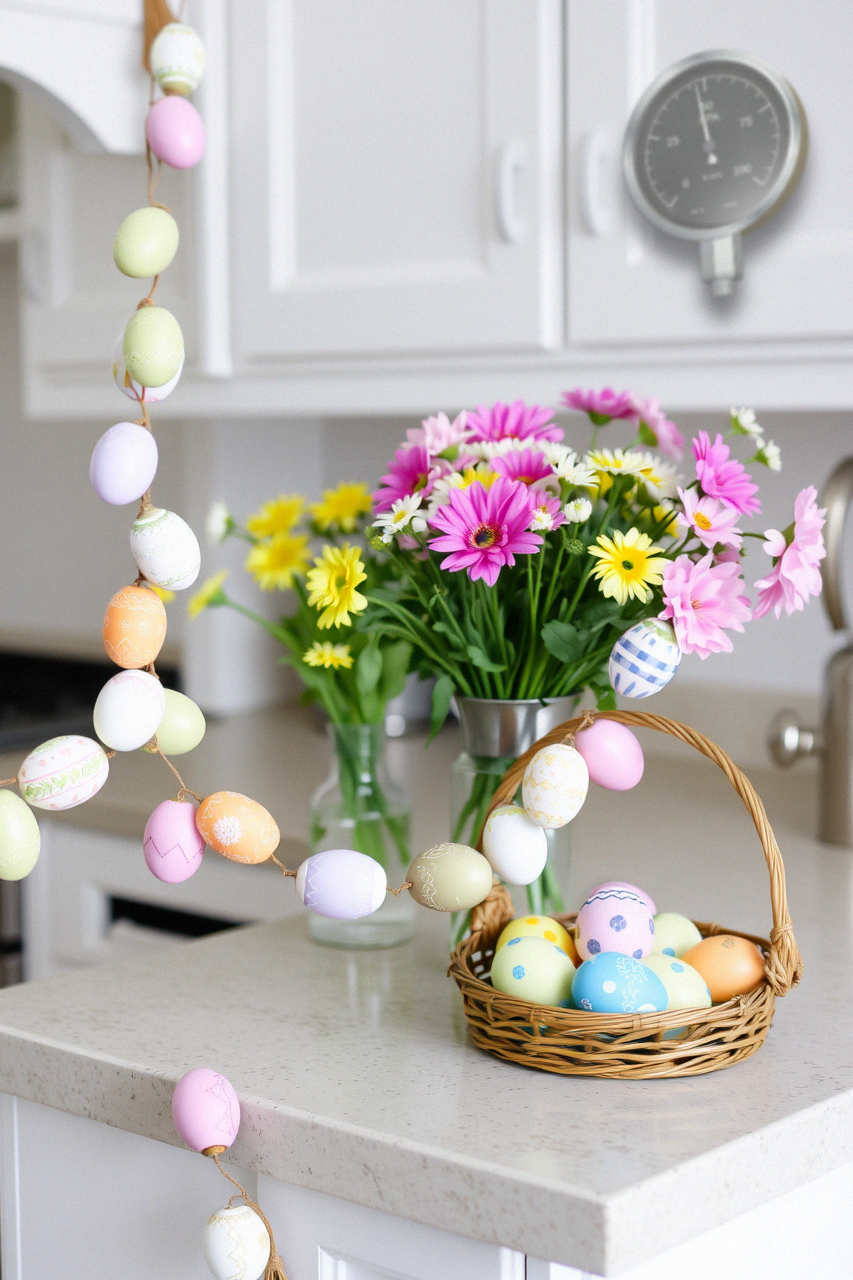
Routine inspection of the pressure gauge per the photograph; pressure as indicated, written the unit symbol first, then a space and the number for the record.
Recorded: kPa 47.5
